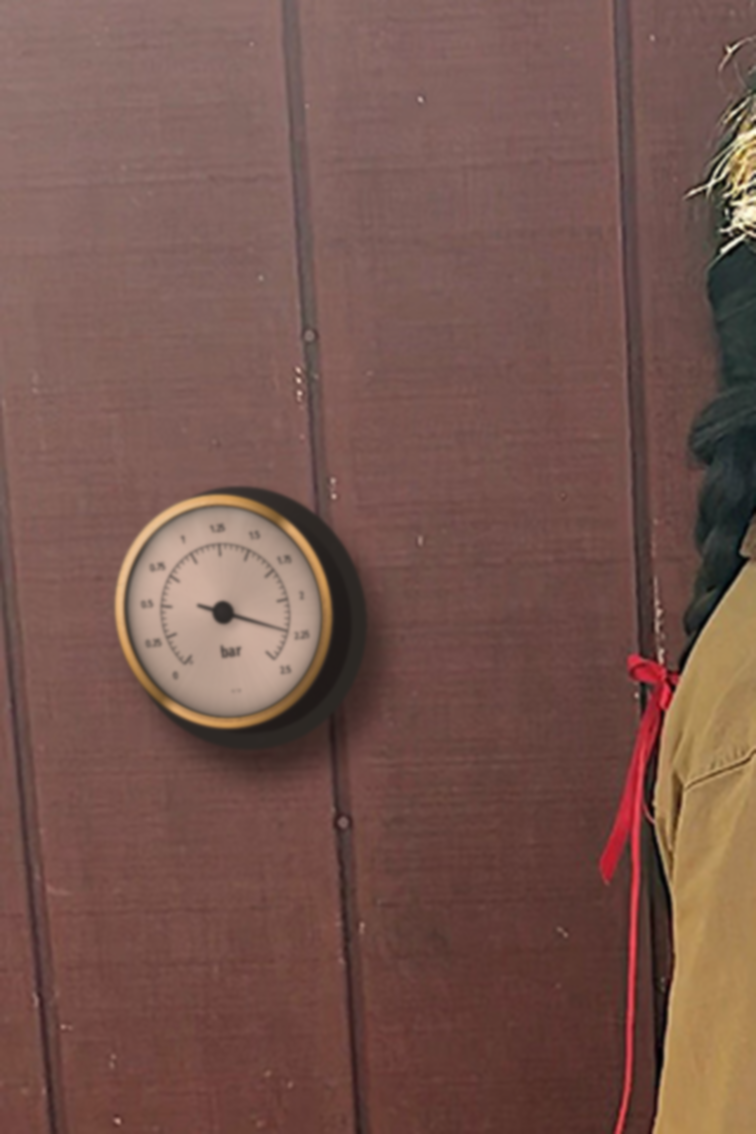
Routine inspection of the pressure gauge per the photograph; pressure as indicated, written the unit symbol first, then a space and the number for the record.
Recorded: bar 2.25
